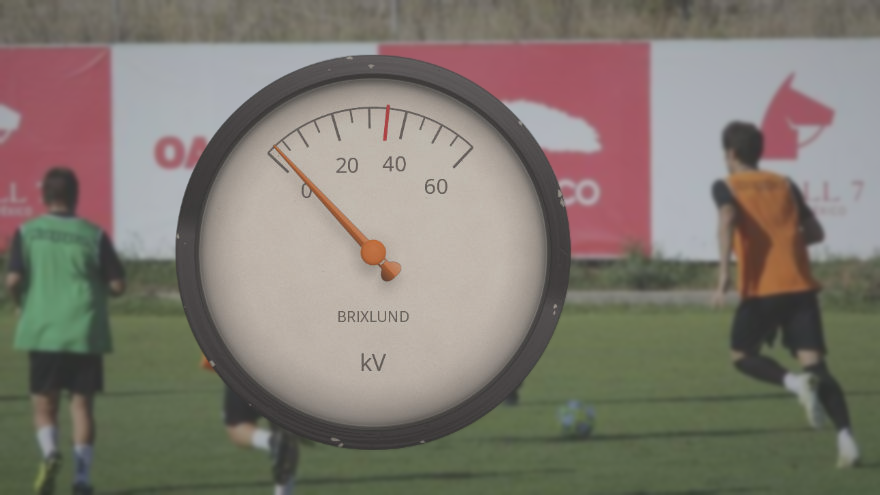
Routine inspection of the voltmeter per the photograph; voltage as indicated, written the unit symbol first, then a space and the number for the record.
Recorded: kV 2.5
